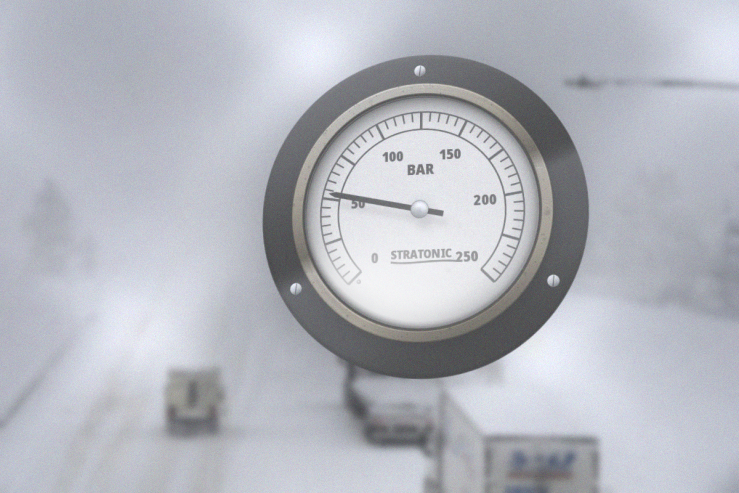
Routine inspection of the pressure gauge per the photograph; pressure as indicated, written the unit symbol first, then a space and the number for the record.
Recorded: bar 52.5
